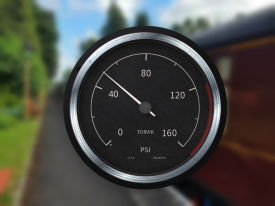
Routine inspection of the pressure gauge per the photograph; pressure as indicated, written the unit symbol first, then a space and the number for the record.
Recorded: psi 50
